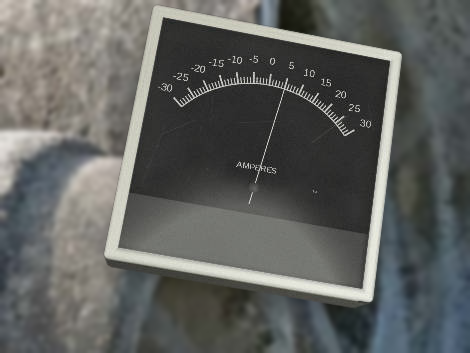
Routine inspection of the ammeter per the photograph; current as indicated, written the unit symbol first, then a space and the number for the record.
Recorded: A 5
